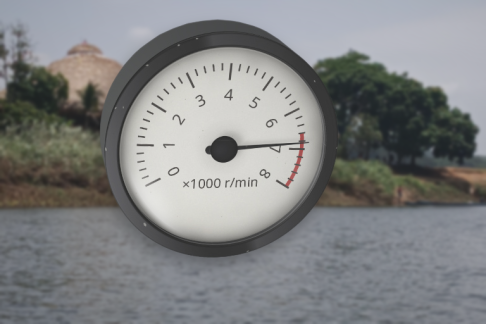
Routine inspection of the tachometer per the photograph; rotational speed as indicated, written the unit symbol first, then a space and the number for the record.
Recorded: rpm 6800
